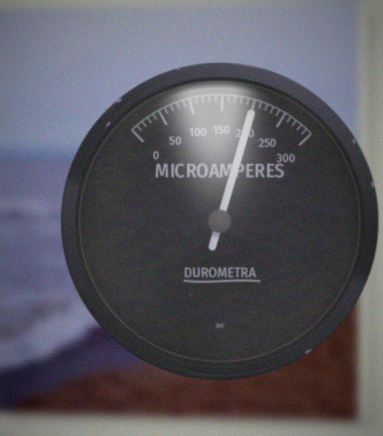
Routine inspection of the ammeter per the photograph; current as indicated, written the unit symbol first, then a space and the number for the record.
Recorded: µA 200
